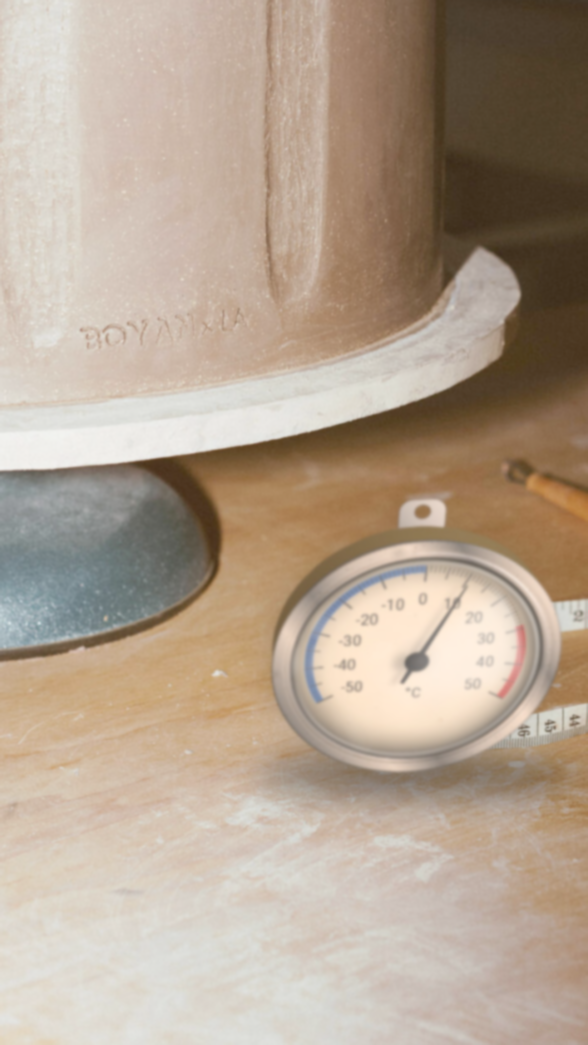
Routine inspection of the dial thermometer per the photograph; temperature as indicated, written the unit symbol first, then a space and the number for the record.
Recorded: °C 10
